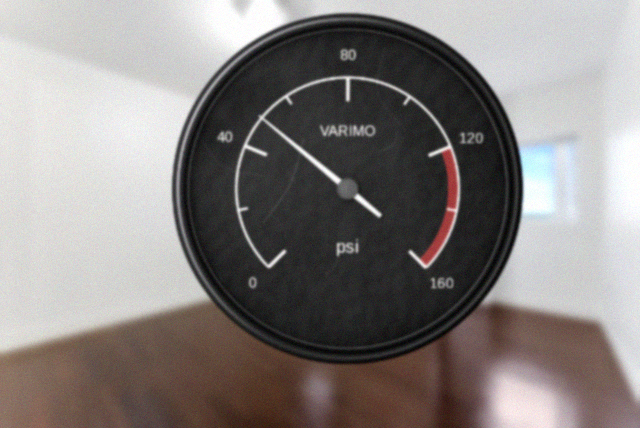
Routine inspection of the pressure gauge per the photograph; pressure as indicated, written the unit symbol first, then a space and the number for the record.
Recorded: psi 50
